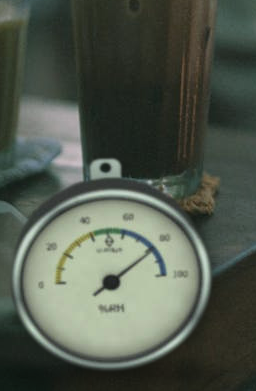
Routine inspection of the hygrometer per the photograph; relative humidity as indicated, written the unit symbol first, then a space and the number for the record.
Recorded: % 80
